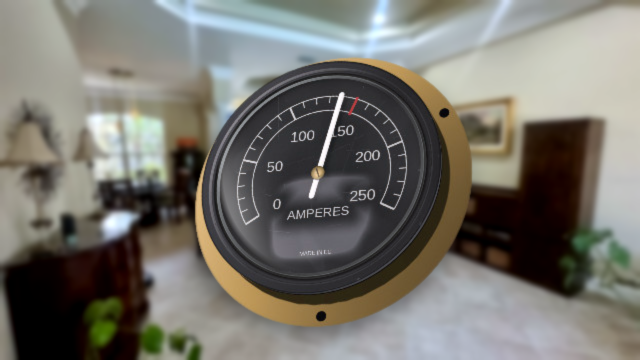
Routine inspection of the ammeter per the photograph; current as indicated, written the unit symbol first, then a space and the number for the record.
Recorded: A 140
